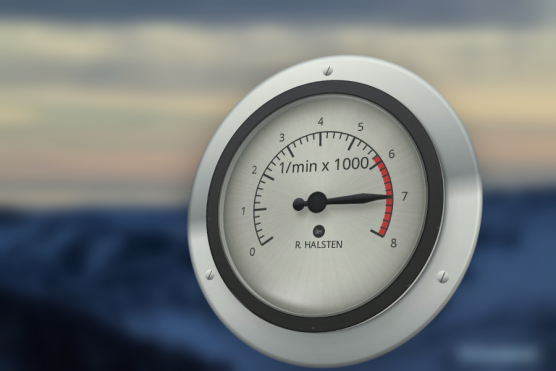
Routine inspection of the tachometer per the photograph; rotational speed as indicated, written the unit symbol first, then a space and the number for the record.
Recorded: rpm 7000
